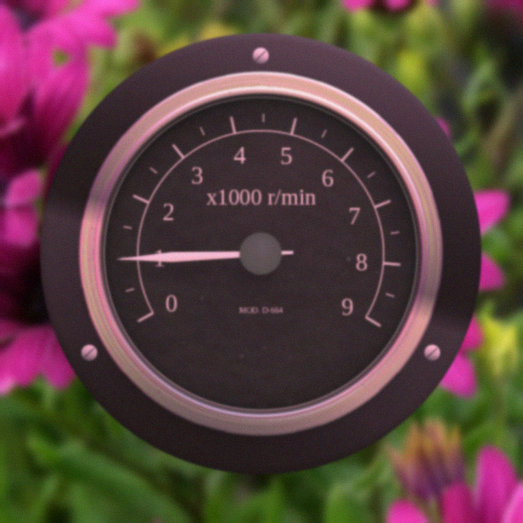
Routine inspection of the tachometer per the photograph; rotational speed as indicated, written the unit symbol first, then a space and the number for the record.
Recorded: rpm 1000
